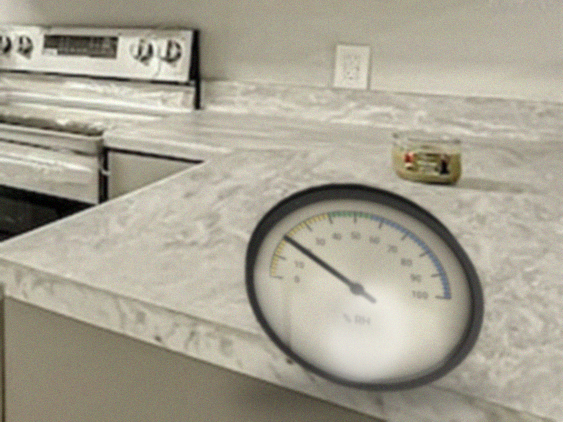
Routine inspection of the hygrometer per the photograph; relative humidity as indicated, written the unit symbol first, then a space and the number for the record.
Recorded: % 20
